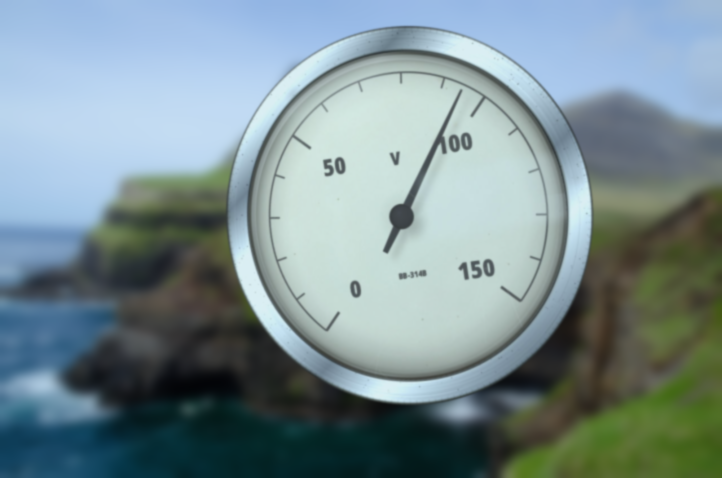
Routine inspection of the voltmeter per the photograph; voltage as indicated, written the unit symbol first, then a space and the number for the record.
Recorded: V 95
